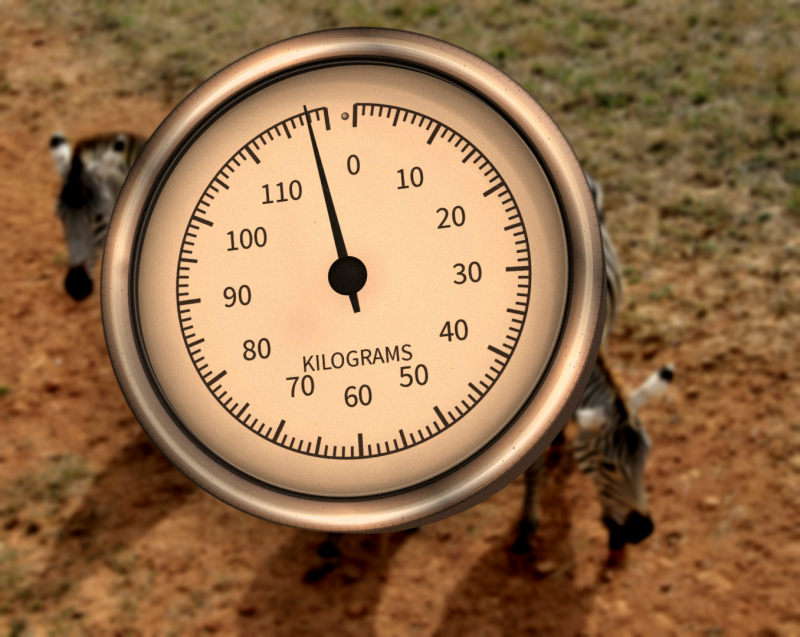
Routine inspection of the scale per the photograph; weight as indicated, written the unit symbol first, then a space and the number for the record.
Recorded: kg 118
